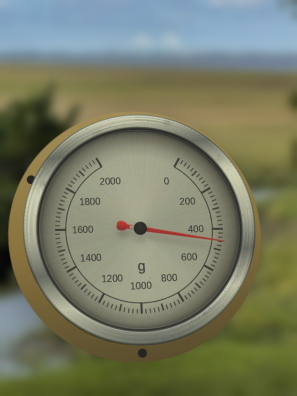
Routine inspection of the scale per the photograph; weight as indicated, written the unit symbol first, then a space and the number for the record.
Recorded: g 460
